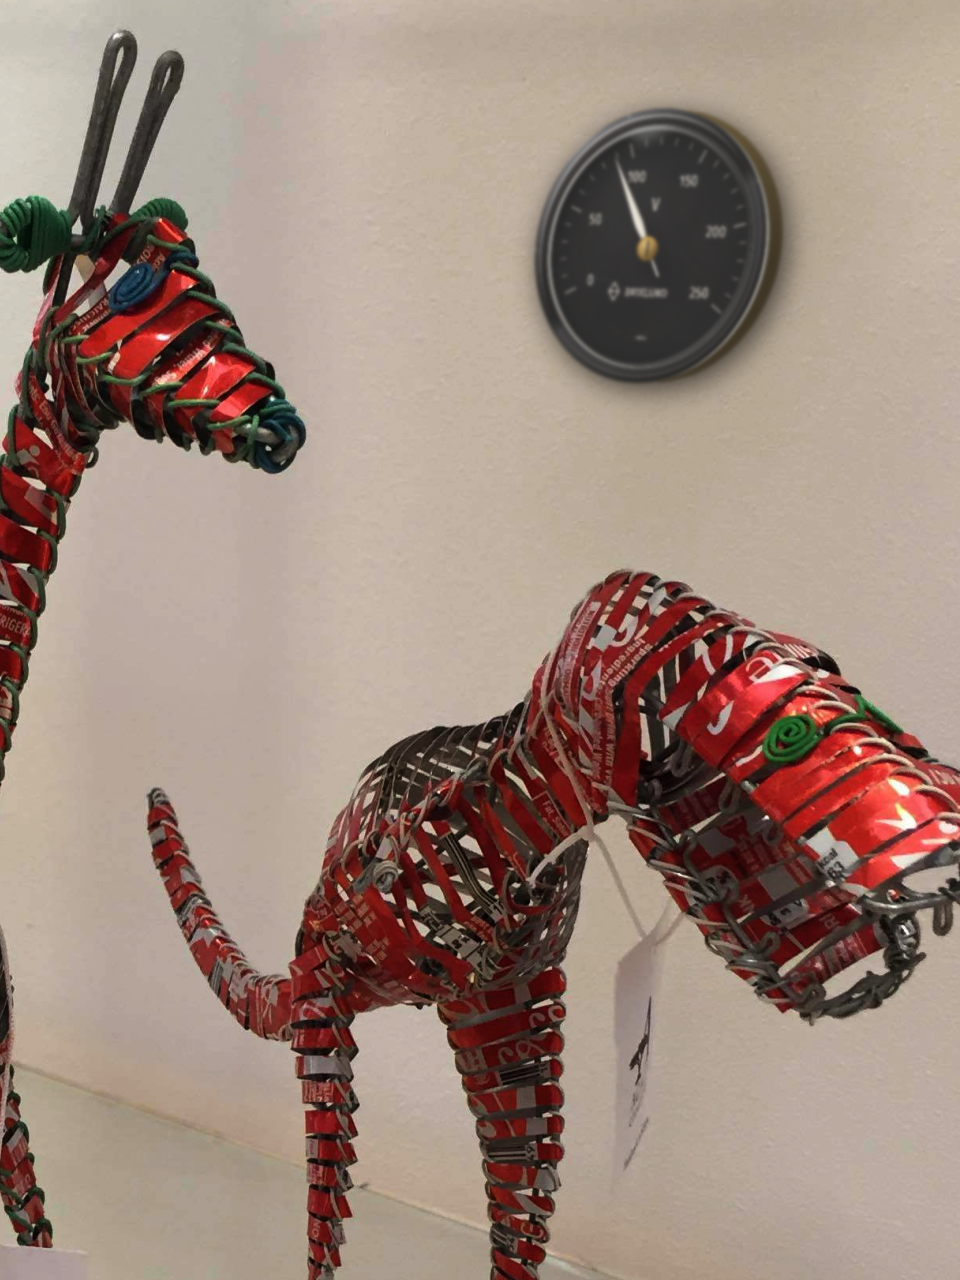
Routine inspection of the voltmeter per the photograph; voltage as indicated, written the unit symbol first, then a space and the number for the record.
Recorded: V 90
